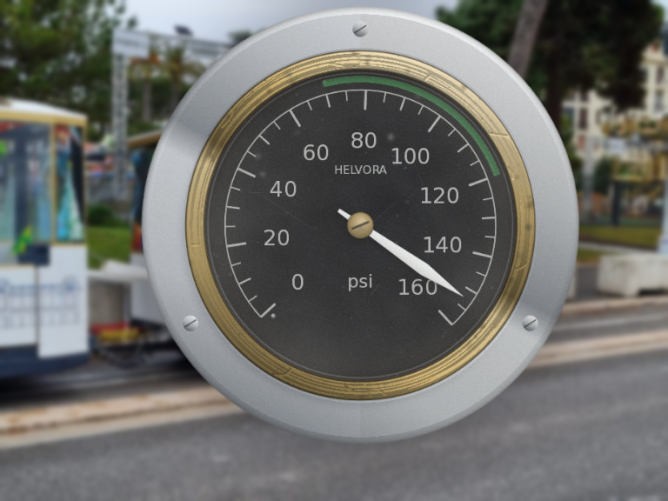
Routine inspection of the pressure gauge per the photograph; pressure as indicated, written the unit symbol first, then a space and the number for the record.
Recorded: psi 152.5
